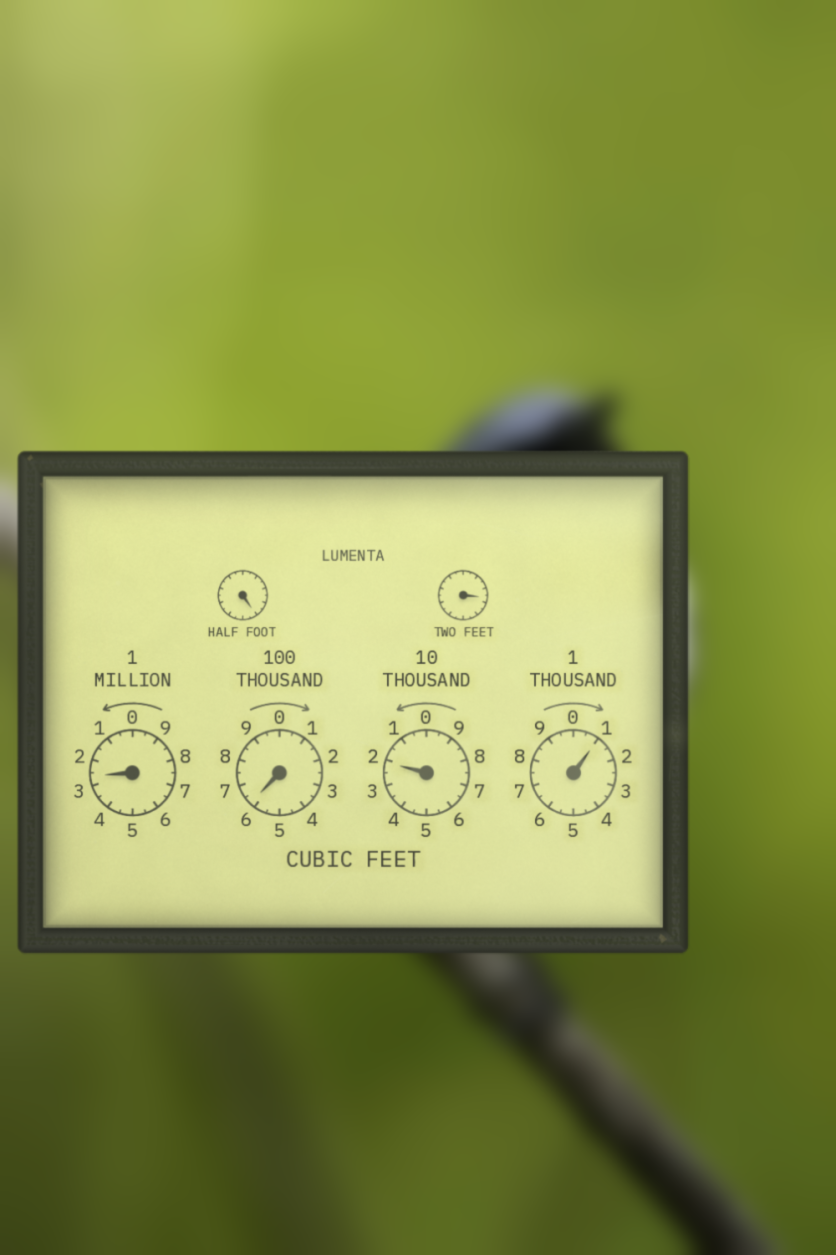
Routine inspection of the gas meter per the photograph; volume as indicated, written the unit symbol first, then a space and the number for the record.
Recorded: ft³ 262100
